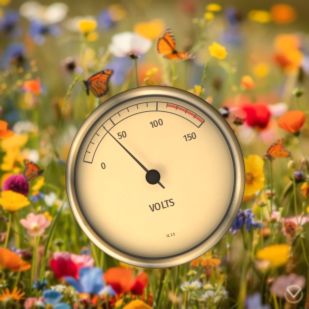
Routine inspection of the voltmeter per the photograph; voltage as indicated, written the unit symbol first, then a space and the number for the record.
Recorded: V 40
